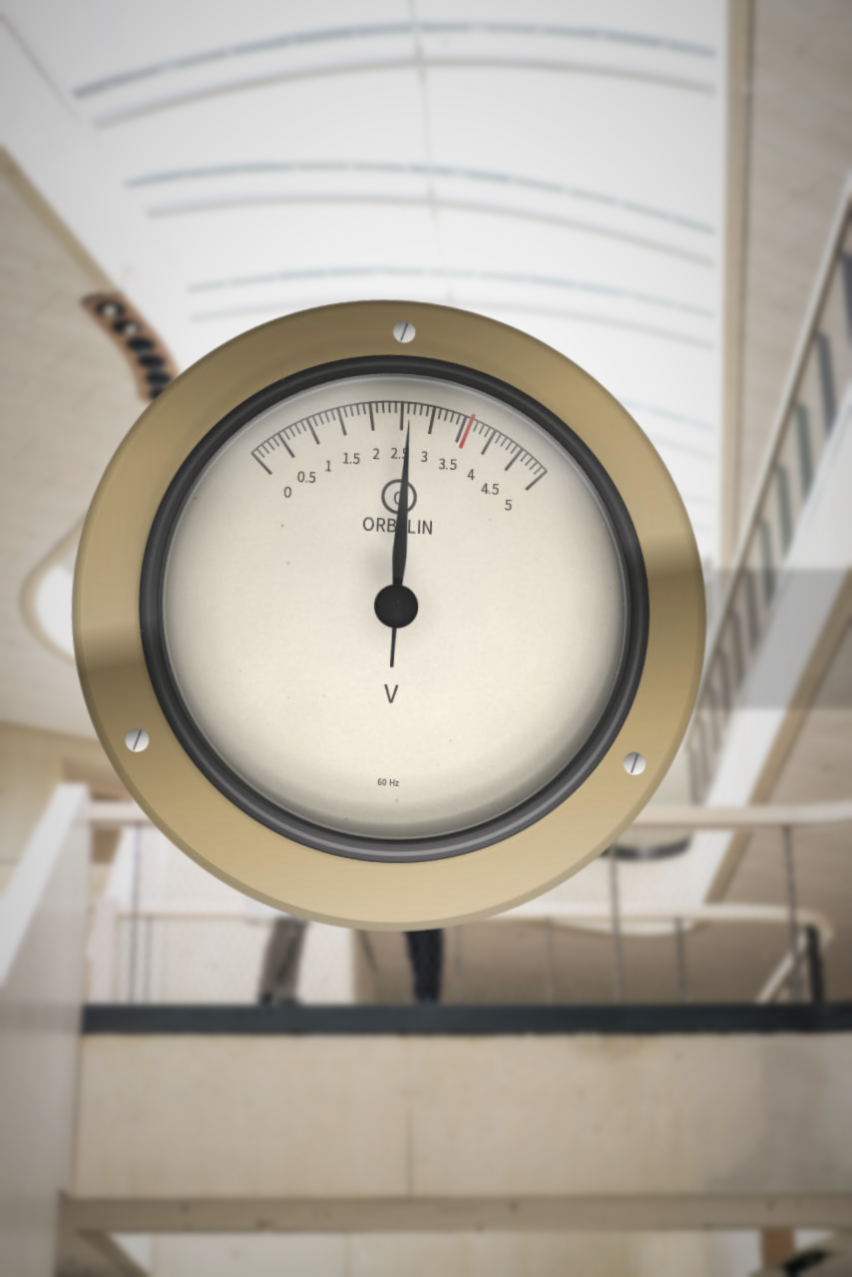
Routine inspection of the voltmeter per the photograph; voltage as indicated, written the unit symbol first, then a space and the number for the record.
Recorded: V 2.6
